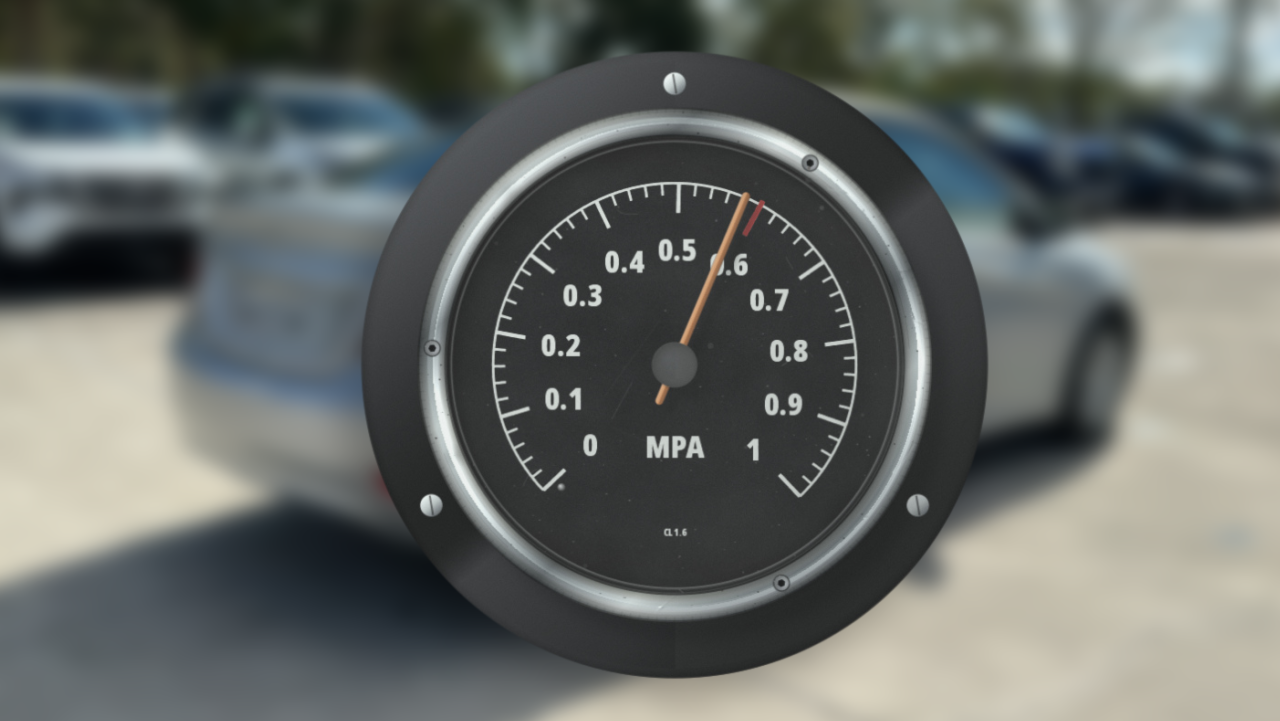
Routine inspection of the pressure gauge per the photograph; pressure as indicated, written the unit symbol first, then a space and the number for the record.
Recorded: MPa 0.58
